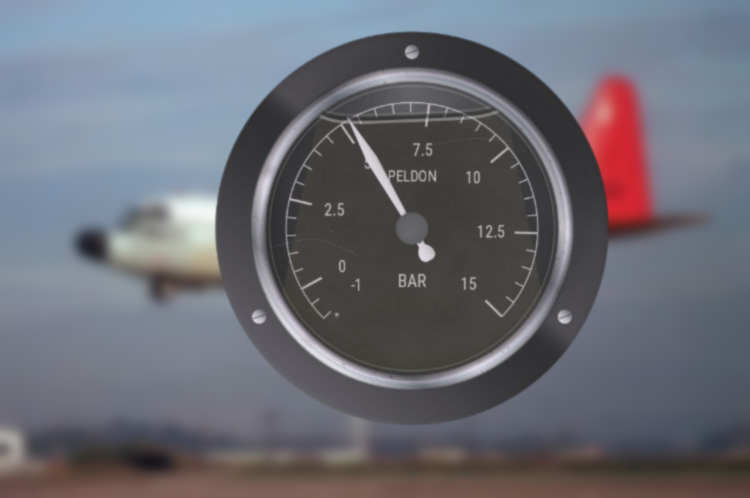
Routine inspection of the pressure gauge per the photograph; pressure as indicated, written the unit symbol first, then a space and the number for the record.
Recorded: bar 5.25
